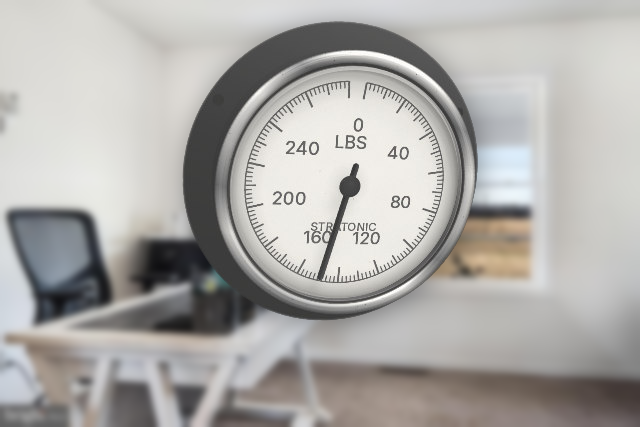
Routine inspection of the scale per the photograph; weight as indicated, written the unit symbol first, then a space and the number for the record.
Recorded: lb 150
